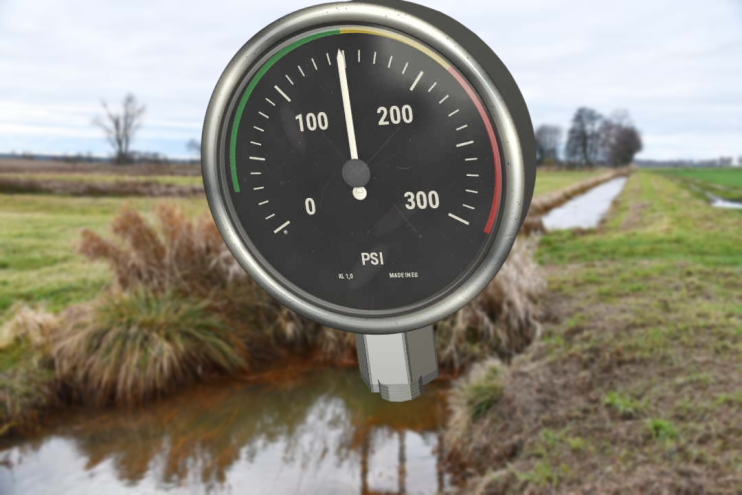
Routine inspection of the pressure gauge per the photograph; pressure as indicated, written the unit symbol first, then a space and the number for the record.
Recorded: psi 150
